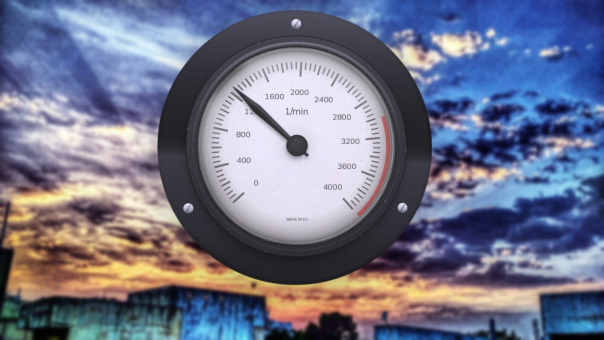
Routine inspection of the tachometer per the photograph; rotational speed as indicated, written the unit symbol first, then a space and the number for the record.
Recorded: rpm 1250
